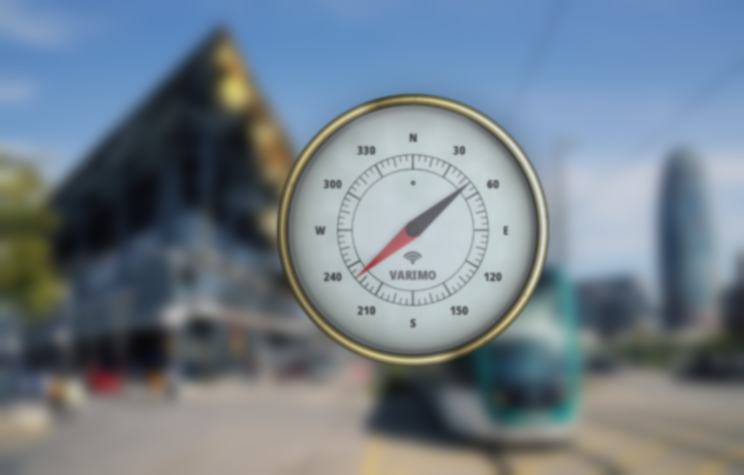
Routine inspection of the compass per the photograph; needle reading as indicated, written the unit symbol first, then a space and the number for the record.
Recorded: ° 230
